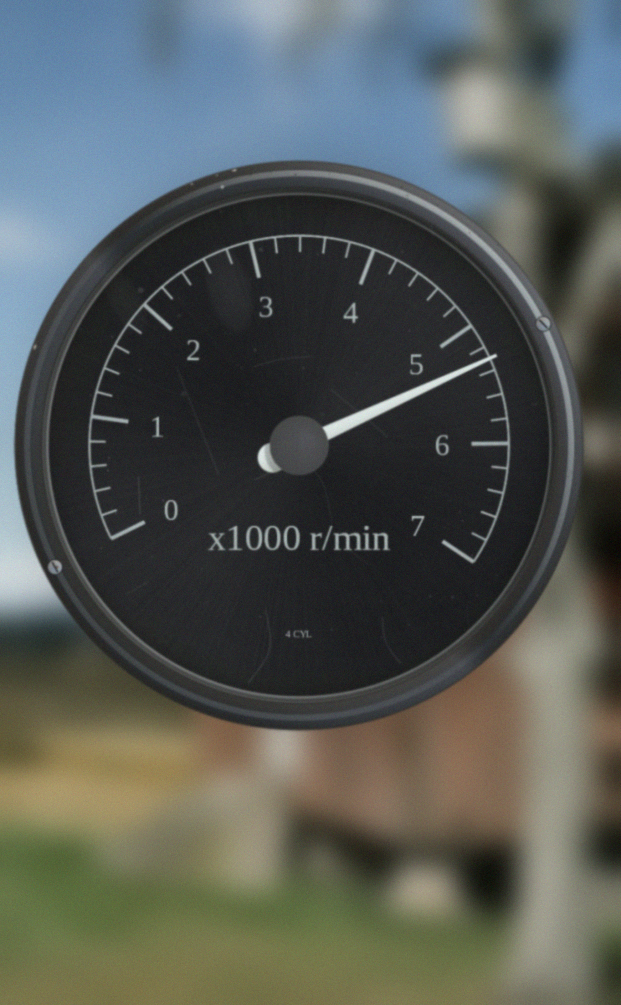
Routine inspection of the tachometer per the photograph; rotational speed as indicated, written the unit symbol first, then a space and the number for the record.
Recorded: rpm 5300
